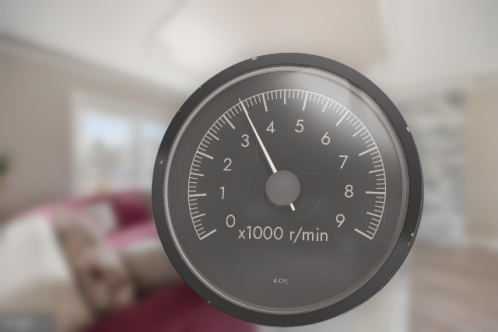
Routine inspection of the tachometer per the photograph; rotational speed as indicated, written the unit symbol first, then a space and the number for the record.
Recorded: rpm 3500
